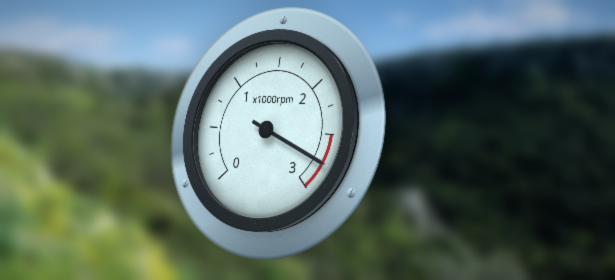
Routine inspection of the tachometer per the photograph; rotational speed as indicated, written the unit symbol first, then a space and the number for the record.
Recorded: rpm 2750
